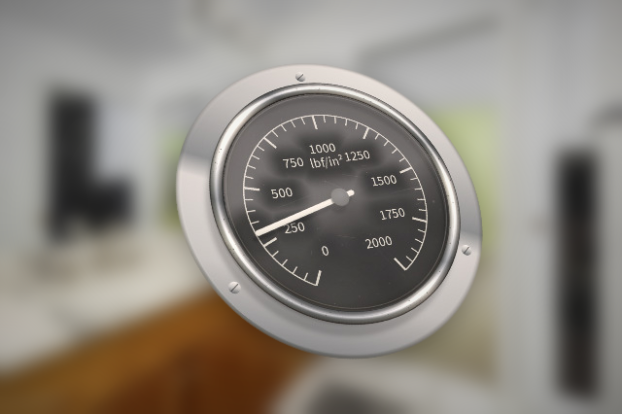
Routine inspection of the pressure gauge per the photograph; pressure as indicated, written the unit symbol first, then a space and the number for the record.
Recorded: psi 300
